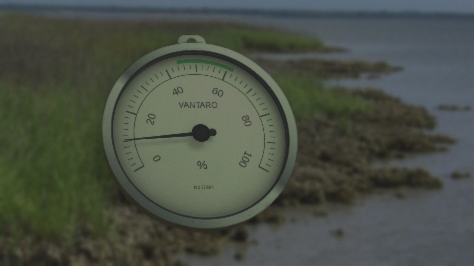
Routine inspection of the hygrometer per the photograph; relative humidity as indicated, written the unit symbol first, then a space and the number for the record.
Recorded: % 10
